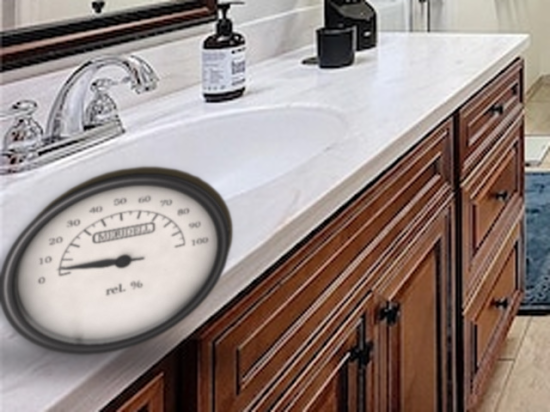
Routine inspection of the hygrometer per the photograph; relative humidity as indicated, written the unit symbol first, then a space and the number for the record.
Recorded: % 5
